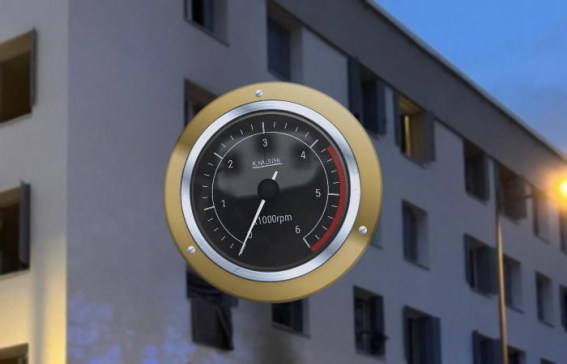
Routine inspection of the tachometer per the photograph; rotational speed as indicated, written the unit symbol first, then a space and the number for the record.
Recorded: rpm 0
